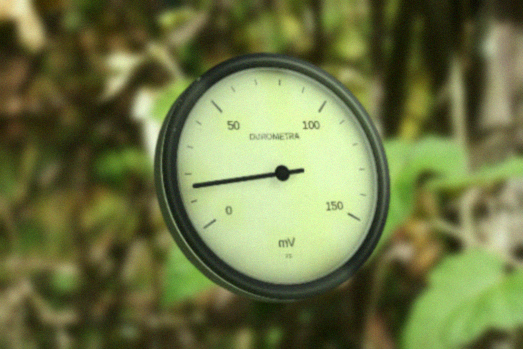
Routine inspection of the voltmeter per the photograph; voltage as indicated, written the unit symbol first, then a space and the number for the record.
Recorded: mV 15
